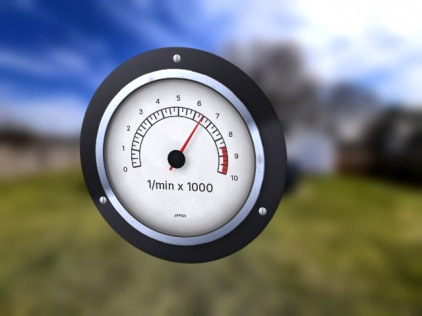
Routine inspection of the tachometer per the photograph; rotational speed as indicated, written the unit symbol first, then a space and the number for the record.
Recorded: rpm 6500
